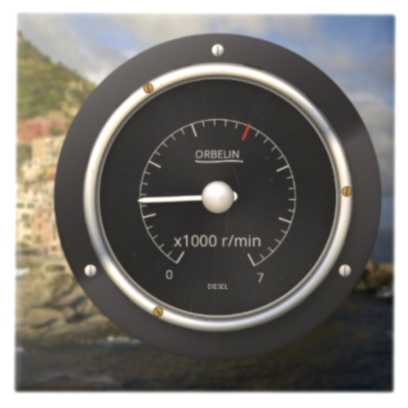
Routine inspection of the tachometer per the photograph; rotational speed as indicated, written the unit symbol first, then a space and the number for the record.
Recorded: rpm 1300
